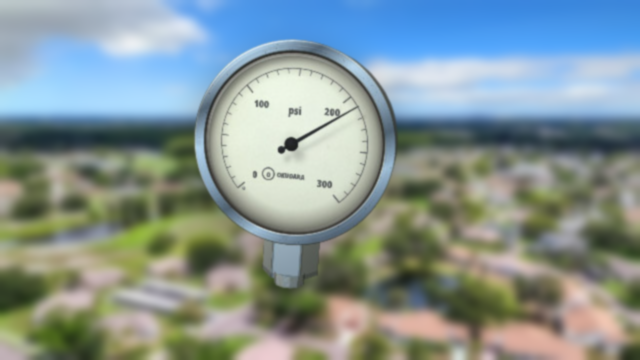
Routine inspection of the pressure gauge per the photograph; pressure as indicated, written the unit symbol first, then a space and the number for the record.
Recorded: psi 210
